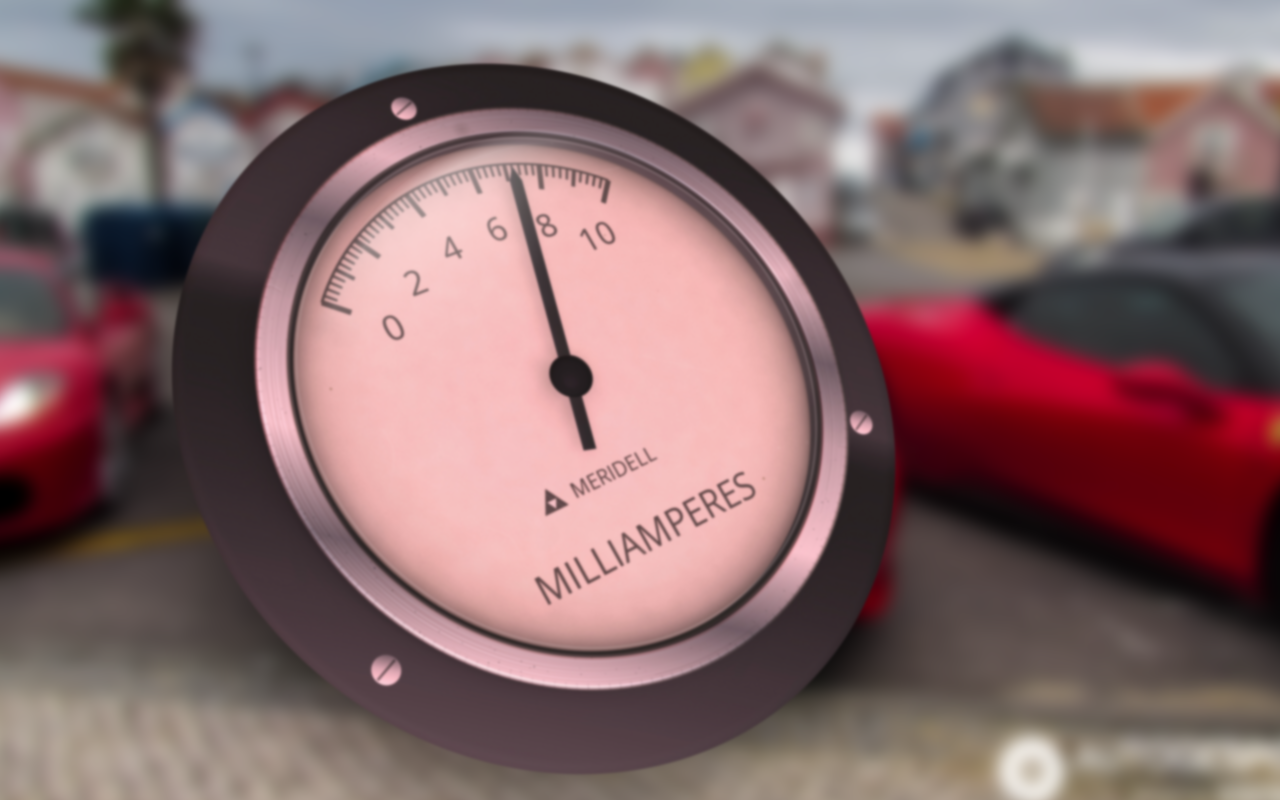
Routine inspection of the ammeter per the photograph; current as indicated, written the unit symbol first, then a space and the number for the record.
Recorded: mA 7
